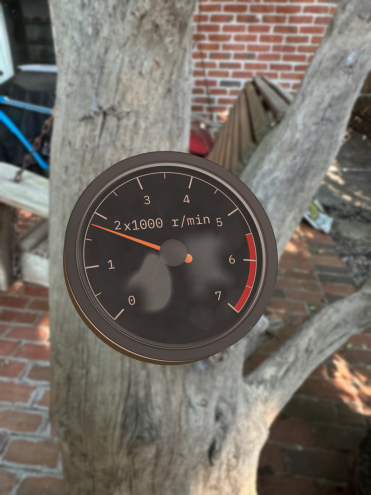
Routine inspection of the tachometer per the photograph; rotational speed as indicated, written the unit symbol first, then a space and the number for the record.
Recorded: rpm 1750
